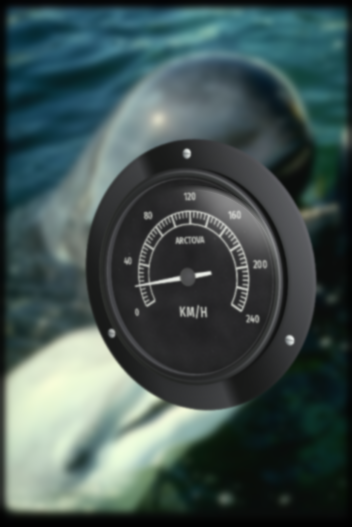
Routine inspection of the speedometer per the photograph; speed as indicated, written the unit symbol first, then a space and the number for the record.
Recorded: km/h 20
